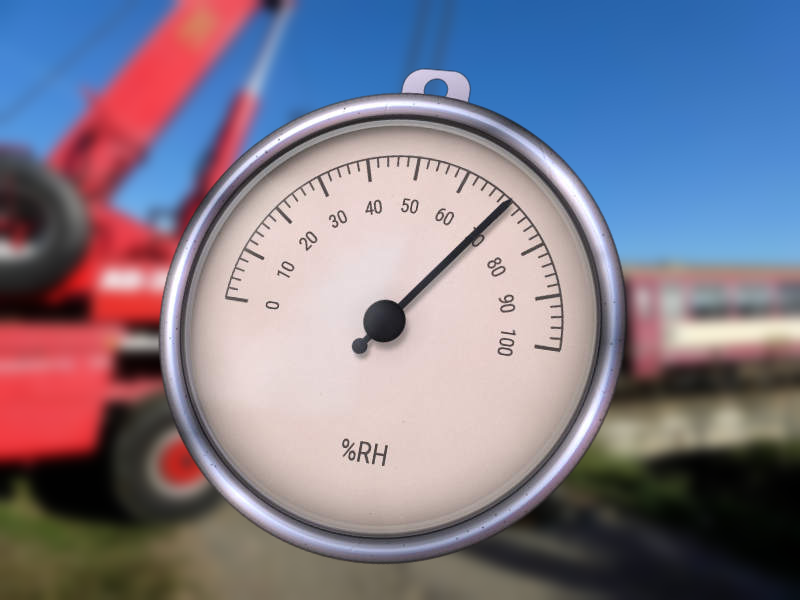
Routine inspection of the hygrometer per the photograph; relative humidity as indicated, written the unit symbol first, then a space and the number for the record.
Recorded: % 70
